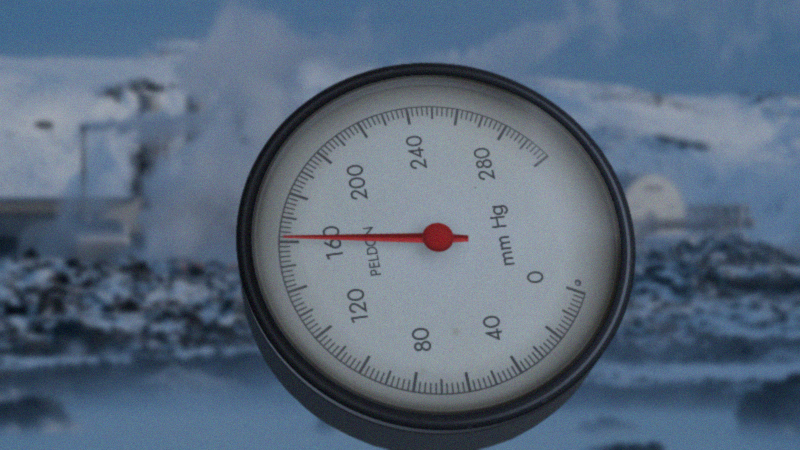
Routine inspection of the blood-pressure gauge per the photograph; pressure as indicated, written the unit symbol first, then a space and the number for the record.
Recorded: mmHg 160
